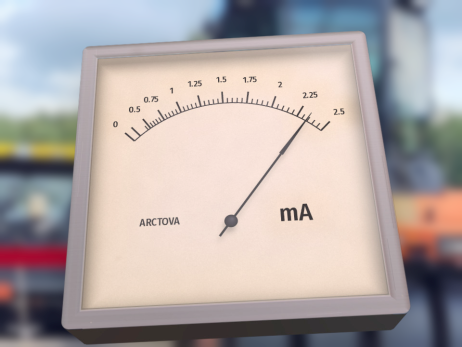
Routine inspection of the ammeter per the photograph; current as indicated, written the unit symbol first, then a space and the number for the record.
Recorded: mA 2.35
